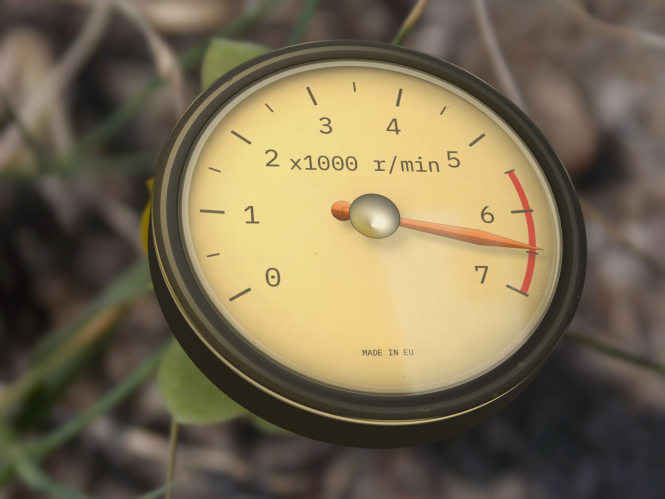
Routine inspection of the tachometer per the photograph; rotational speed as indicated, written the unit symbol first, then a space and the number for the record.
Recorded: rpm 6500
